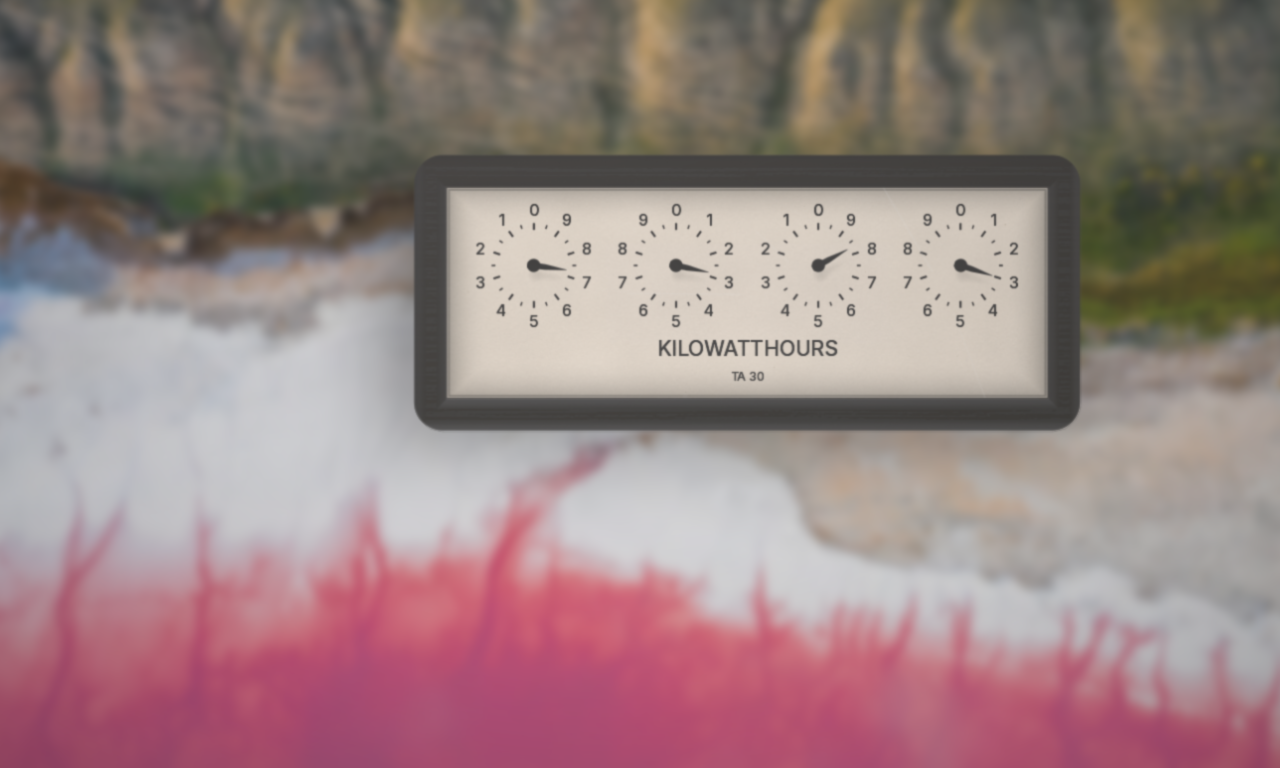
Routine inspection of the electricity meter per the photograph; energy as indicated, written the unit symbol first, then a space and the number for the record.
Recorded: kWh 7283
